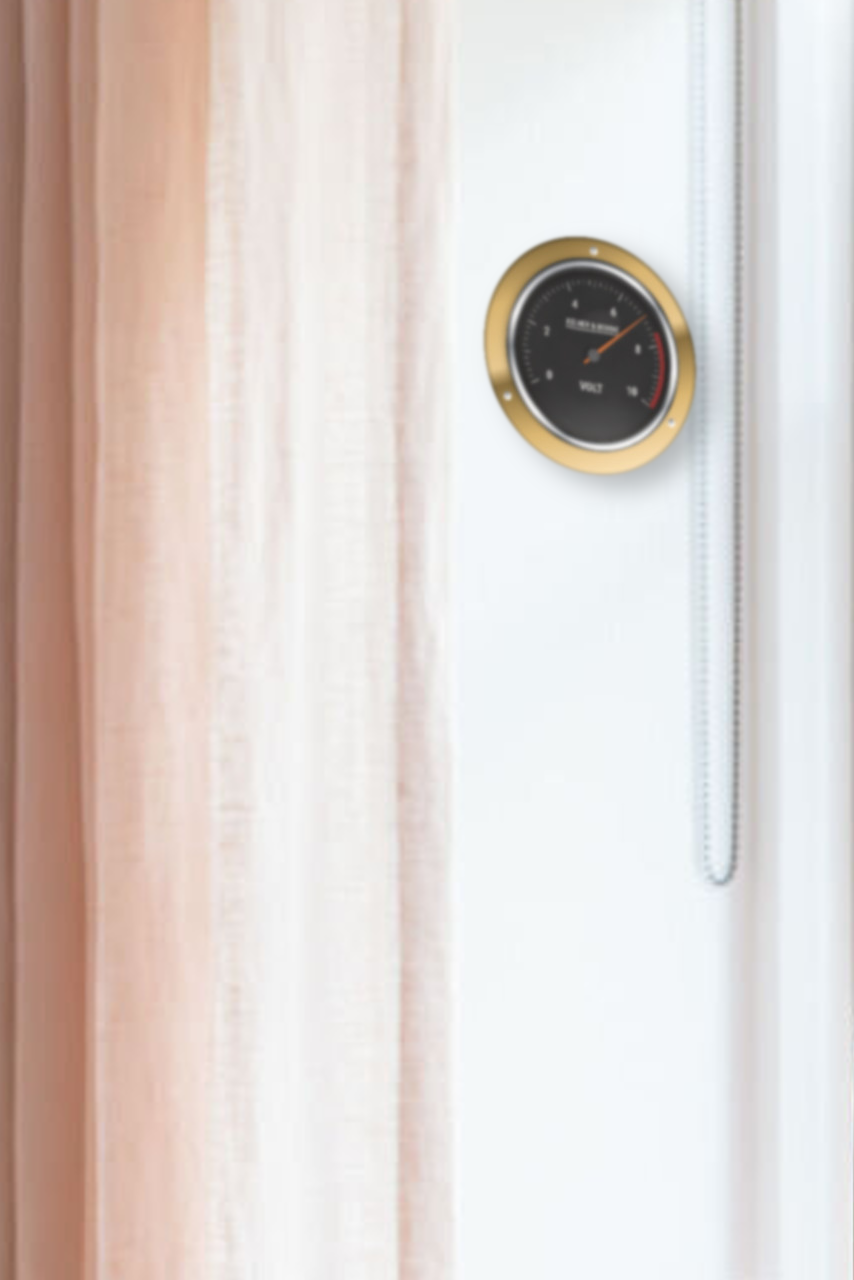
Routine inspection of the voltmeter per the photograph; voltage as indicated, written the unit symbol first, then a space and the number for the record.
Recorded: V 7
